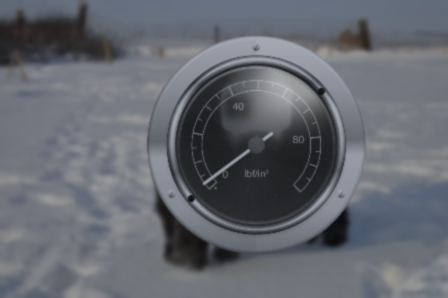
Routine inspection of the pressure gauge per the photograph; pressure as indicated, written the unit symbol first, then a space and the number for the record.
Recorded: psi 2.5
